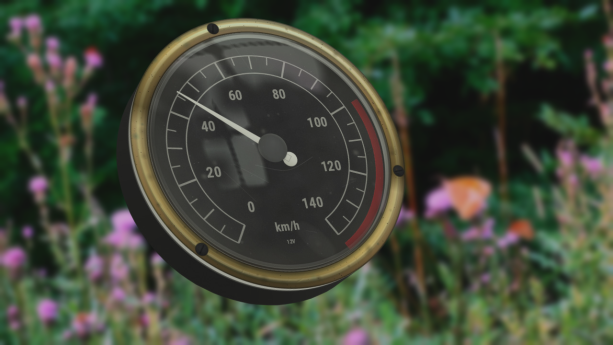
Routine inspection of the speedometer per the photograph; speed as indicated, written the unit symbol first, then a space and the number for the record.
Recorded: km/h 45
